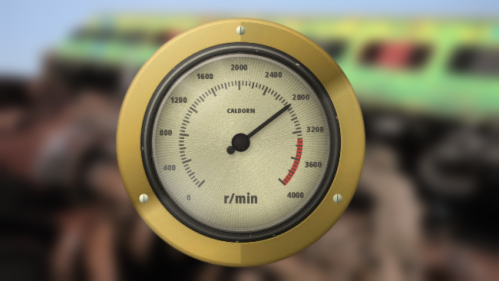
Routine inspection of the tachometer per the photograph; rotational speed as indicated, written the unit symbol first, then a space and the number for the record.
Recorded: rpm 2800
